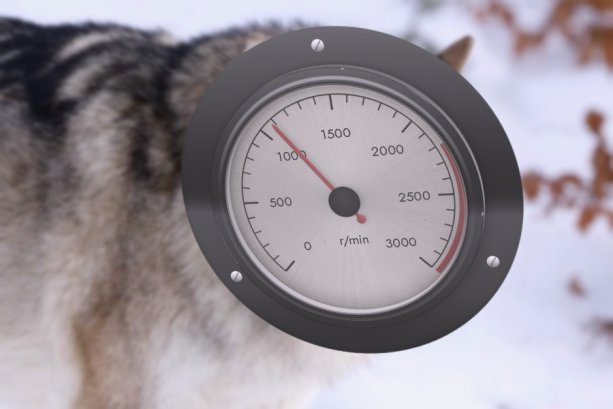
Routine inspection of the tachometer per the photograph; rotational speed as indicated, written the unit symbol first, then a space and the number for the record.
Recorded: rpm 1100
